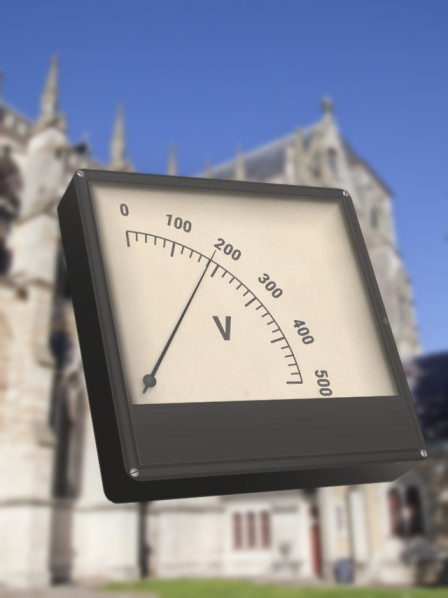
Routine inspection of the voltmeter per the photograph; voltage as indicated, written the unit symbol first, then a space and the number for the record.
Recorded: V 180
